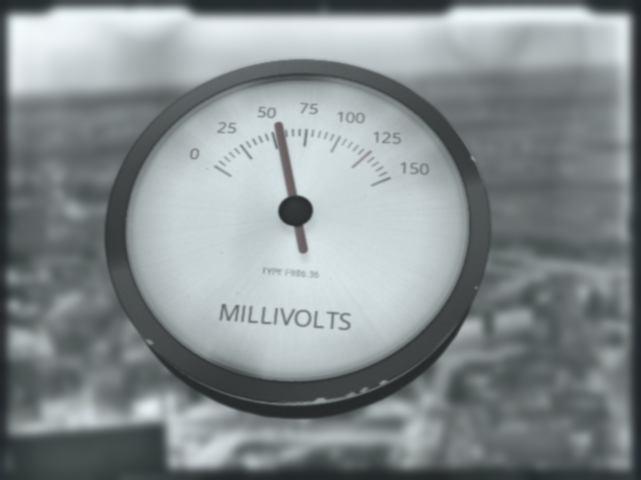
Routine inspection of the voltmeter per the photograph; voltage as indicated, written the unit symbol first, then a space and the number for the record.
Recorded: mV 55
